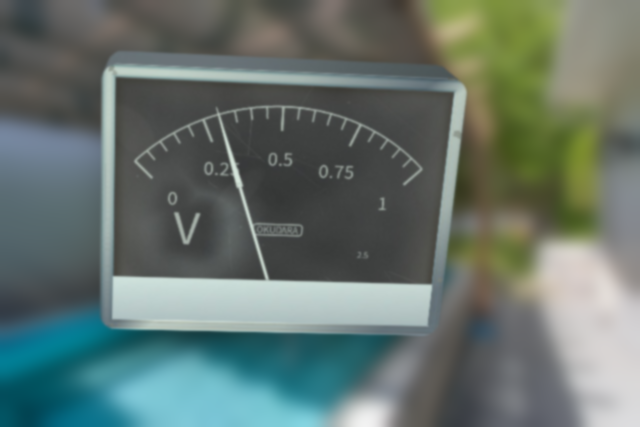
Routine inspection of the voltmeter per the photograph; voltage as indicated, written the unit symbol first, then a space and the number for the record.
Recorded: V 0.3
